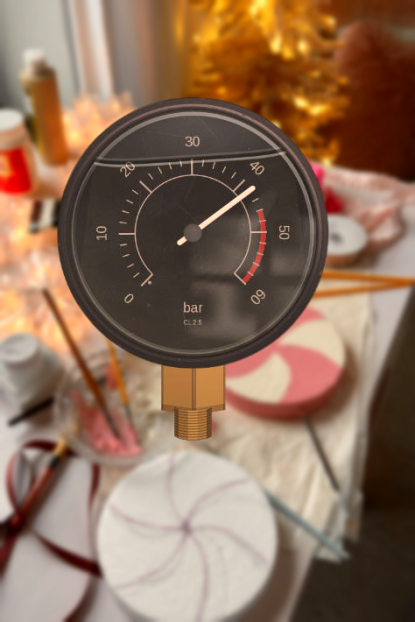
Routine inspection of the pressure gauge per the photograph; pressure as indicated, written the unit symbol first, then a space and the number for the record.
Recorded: bar 42
